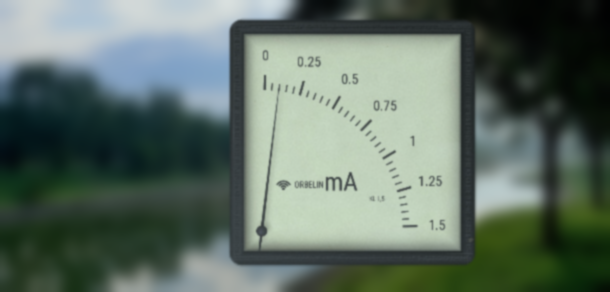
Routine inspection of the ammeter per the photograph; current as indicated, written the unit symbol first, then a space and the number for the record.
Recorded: mA 0.1
